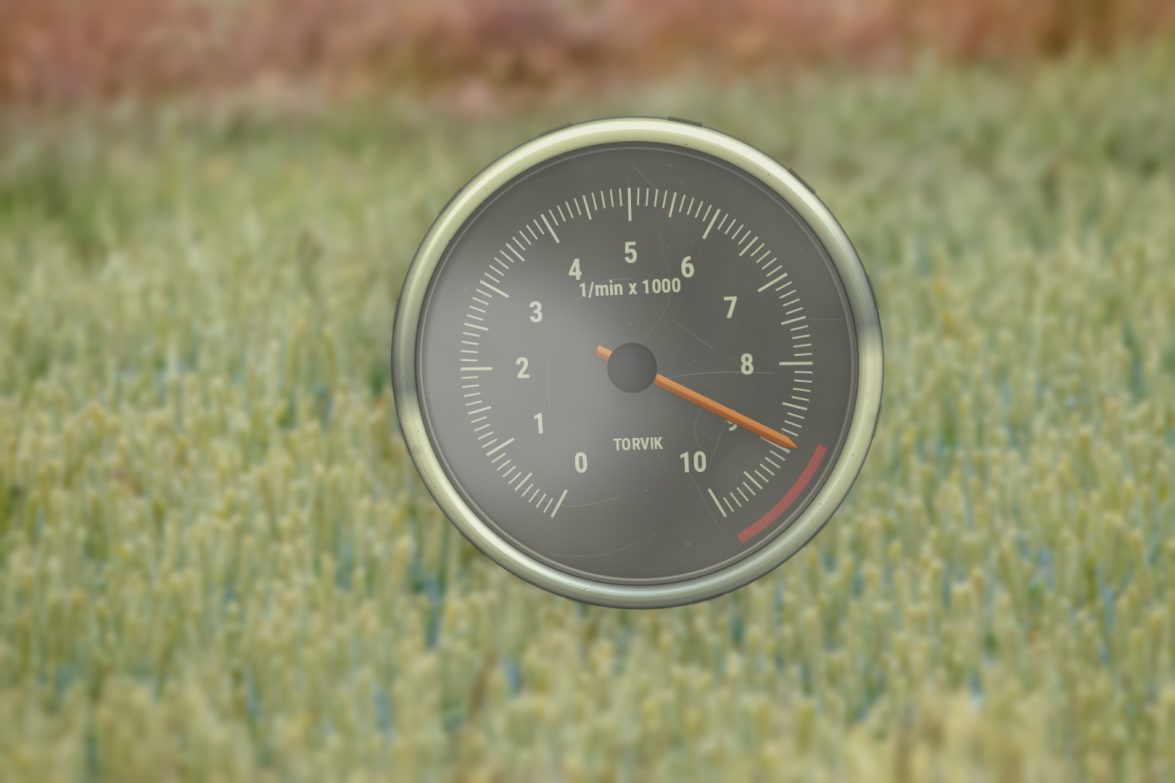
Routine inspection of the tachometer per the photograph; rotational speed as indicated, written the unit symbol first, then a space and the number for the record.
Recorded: rpm 8900
